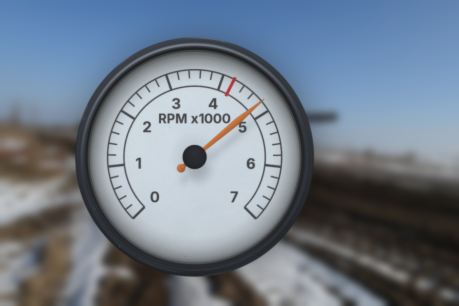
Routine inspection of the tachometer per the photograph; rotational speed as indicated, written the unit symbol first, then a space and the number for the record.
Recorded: rpm 4800
